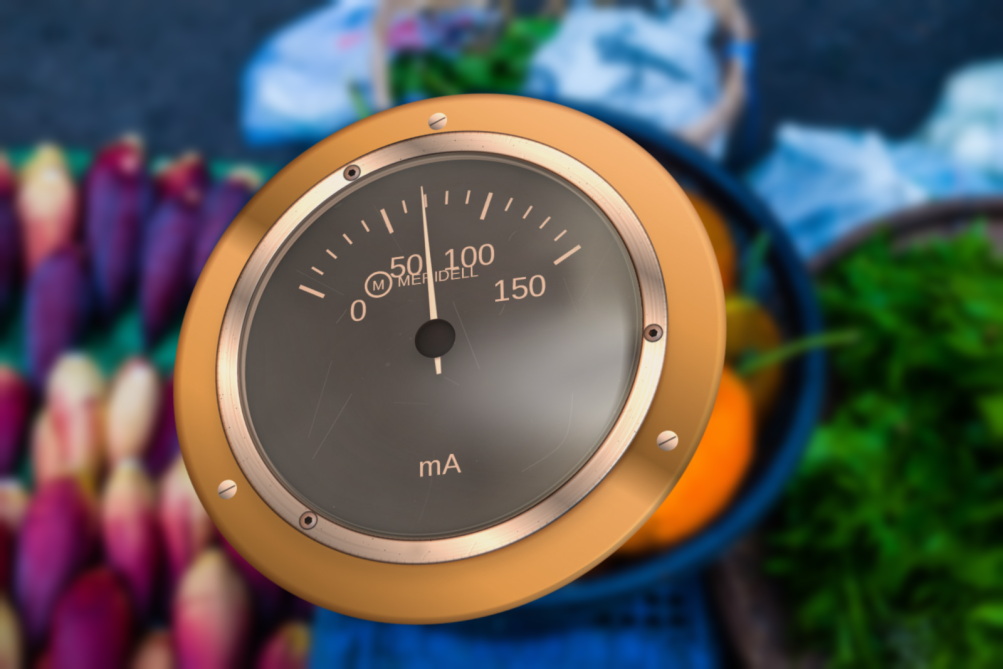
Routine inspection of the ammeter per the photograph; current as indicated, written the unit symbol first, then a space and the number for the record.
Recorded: mA 70
